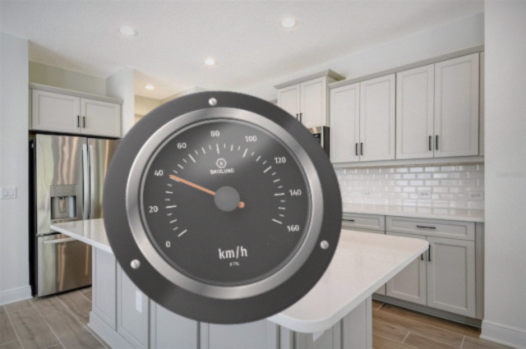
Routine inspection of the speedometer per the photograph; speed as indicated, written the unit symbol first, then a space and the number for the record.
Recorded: km/h 40
